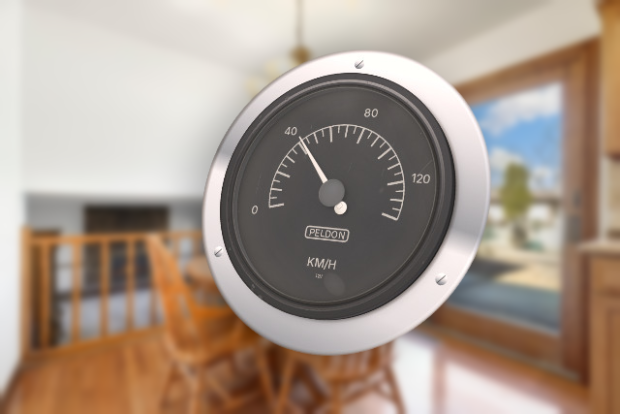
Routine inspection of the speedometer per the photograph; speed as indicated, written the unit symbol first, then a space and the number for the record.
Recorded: km/h 42.5
